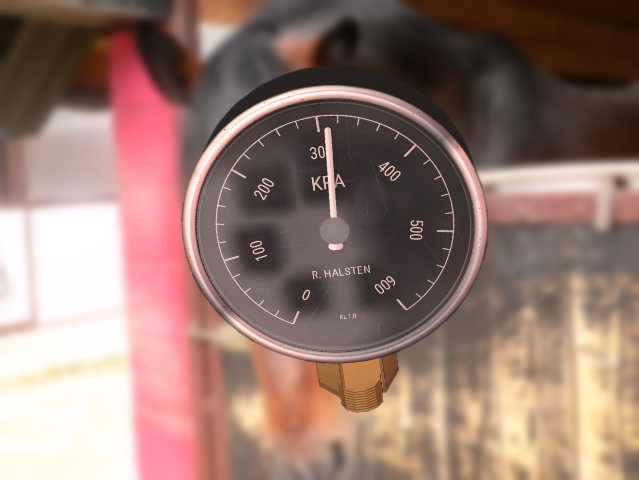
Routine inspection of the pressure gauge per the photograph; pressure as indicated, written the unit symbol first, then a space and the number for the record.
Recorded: kPa 310
